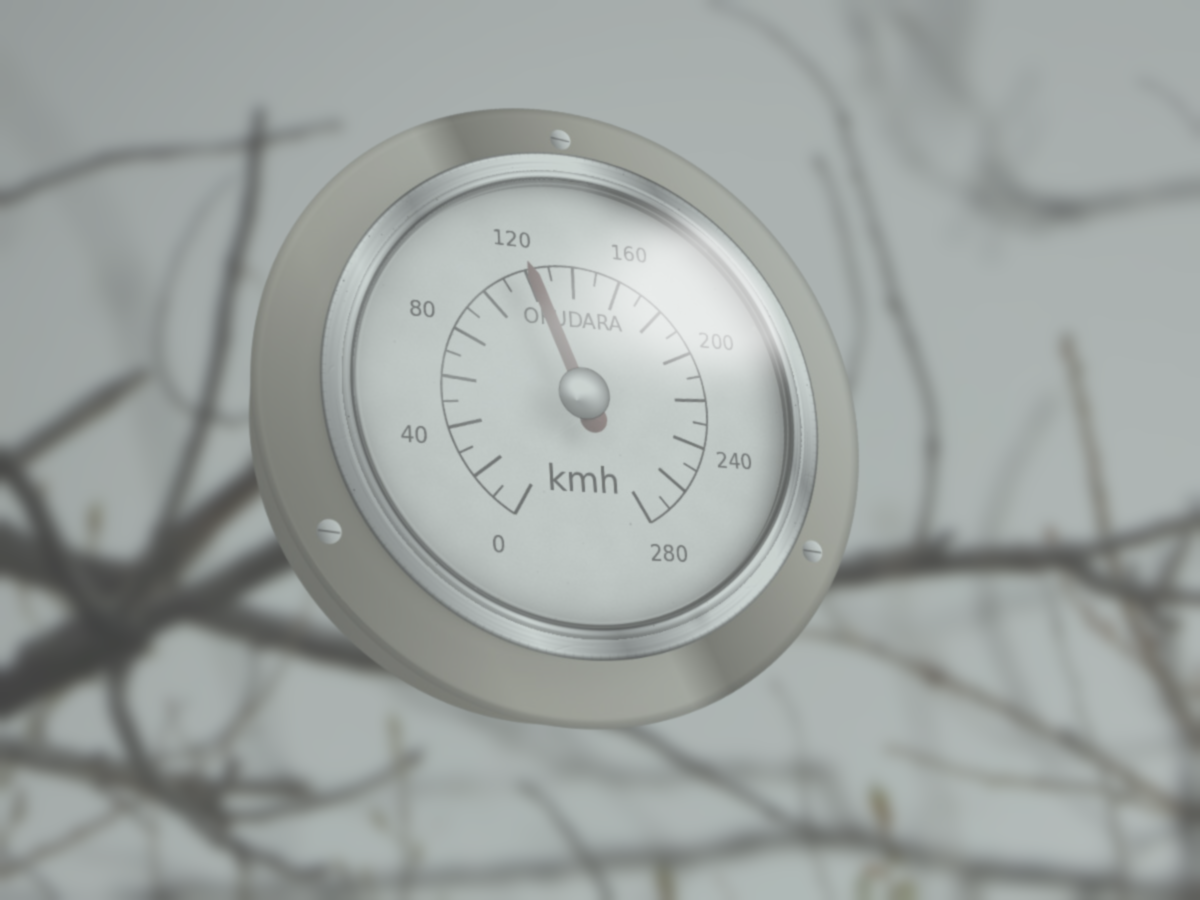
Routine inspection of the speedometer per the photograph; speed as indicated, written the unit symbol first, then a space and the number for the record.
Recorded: km/h 120
